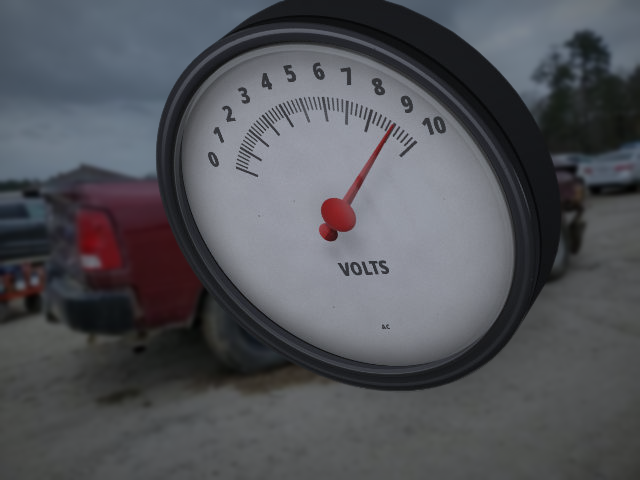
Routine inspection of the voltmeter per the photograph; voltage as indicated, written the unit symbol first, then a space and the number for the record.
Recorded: V 9
